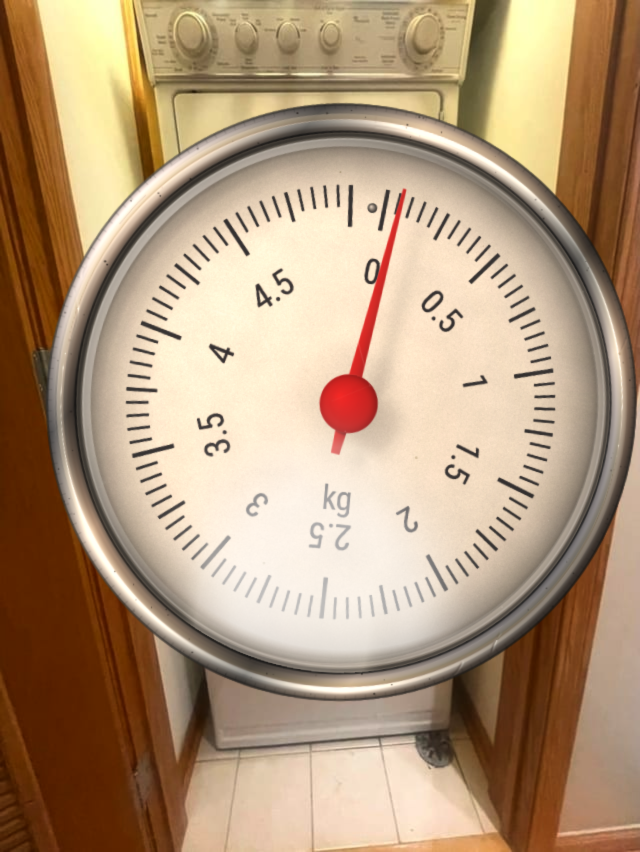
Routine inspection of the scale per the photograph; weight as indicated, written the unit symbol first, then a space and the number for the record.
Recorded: kg 0.05
